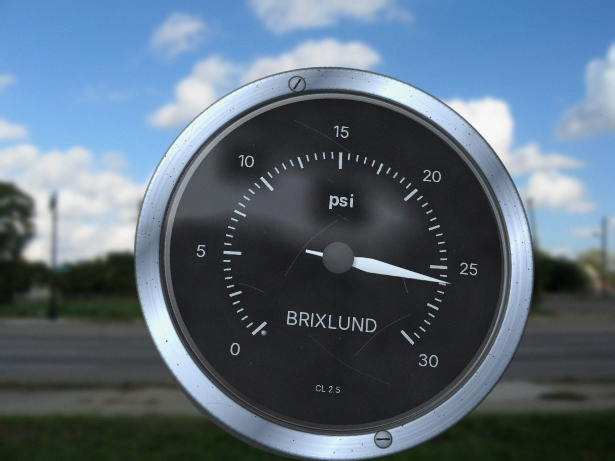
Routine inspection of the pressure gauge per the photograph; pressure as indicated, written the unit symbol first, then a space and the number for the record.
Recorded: psi 26
